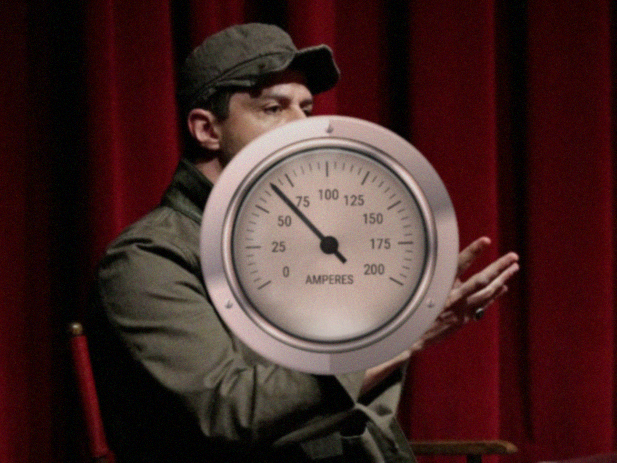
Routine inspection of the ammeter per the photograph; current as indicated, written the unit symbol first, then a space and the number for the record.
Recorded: A 65
